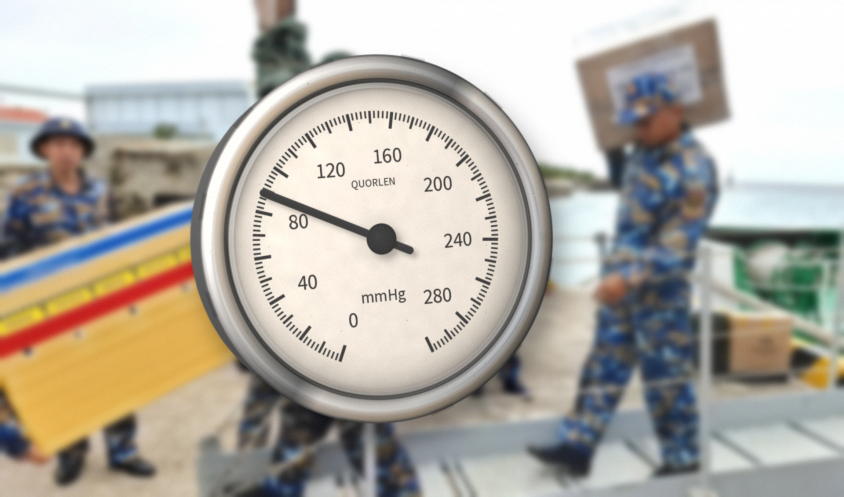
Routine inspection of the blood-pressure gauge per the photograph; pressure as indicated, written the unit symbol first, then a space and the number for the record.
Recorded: mmHg 88
